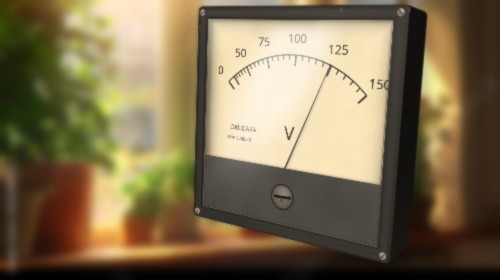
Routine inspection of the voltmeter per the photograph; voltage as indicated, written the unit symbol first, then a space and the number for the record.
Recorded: V 125
